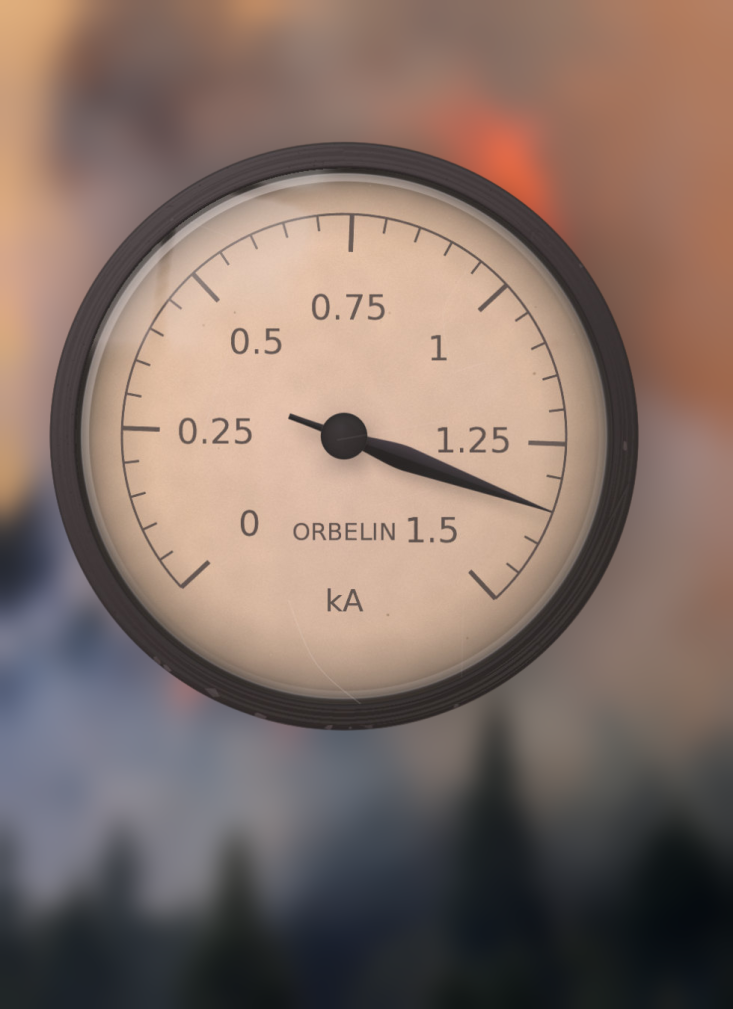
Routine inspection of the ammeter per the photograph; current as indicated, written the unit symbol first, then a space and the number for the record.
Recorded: kA 1.35
